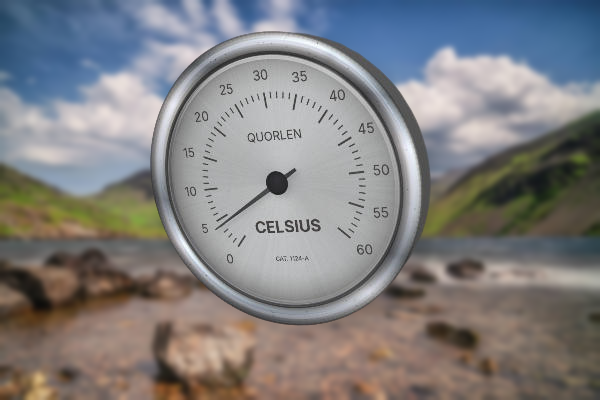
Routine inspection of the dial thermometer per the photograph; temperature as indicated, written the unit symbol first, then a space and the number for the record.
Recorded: °C 4
